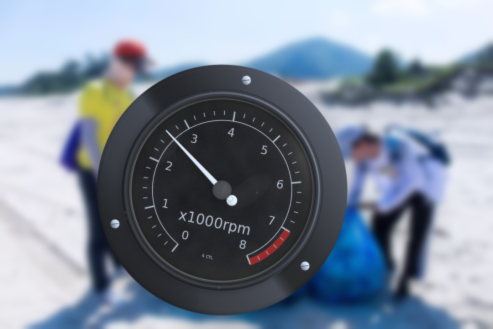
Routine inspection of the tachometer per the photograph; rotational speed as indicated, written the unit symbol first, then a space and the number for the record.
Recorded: rpm 2600
